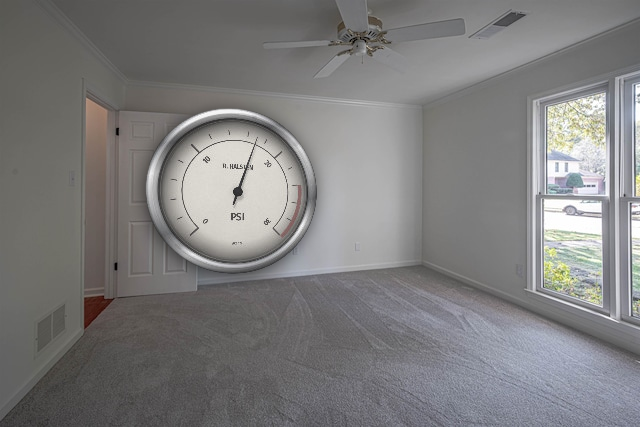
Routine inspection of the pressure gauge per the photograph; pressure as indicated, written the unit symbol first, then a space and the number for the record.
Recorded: psi 17
